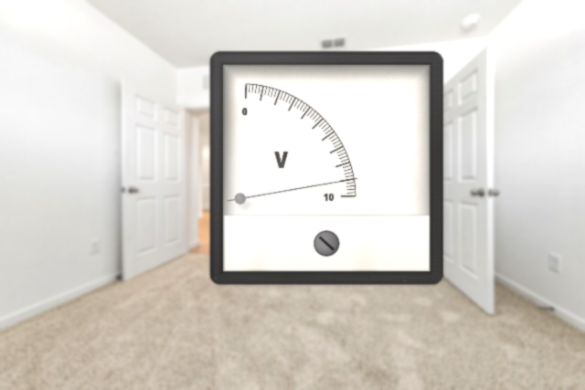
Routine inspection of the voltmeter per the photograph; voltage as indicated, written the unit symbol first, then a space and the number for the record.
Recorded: V 9
